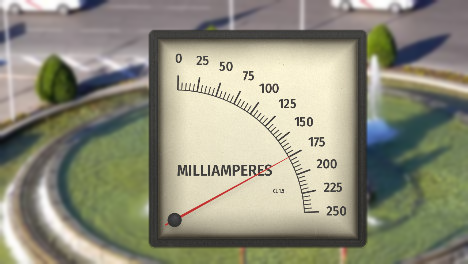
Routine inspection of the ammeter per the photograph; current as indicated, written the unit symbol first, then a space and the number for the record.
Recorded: mA 175
